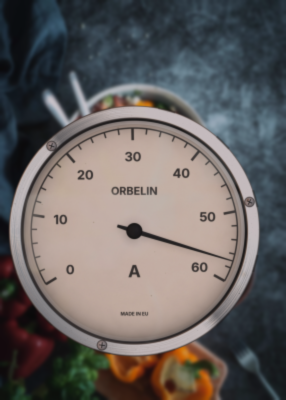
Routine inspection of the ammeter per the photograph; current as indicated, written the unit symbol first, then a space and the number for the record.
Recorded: A 57
